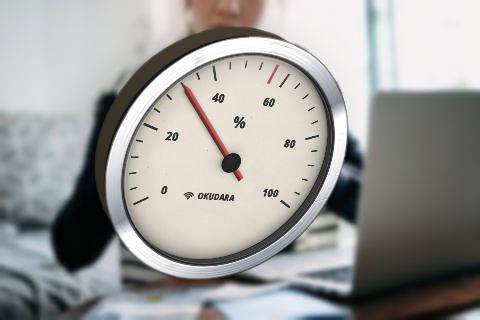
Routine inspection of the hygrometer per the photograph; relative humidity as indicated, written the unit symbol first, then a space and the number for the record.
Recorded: % 32
